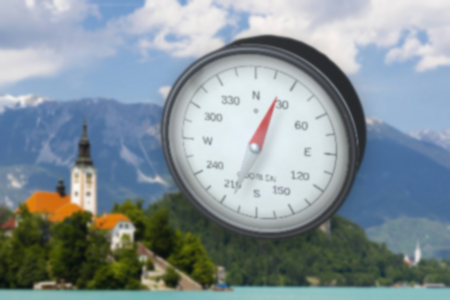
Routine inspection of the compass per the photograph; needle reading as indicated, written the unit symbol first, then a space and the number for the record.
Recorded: ° 22.5
